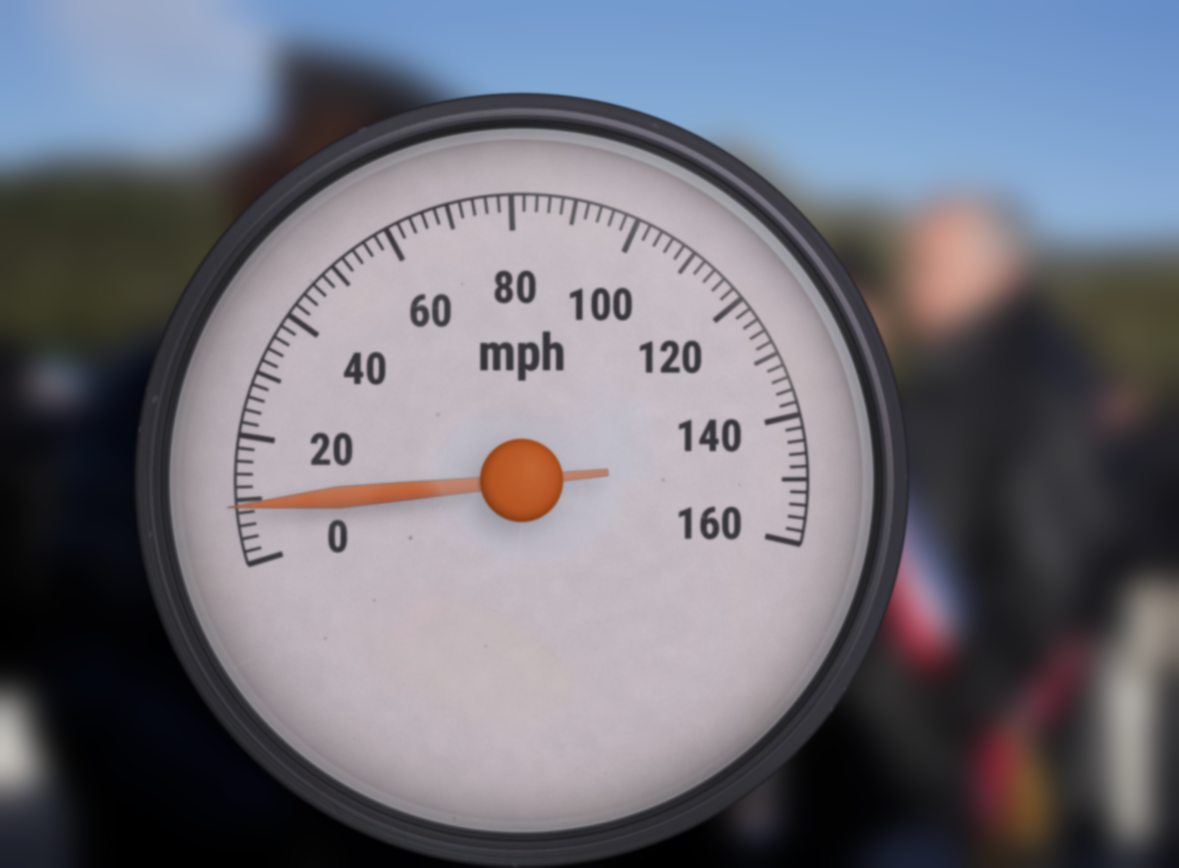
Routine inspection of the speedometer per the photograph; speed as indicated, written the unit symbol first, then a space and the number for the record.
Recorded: mph 9
